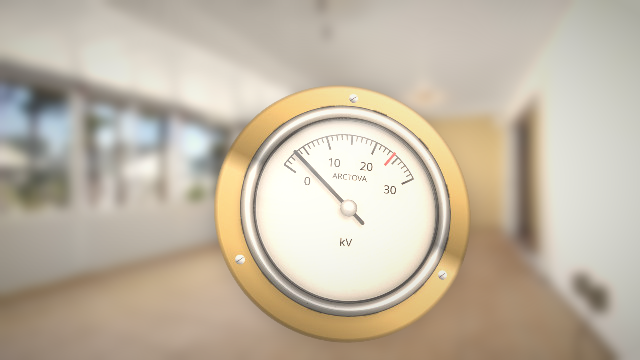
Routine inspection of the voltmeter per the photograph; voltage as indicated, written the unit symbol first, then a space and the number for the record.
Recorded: kV 3
